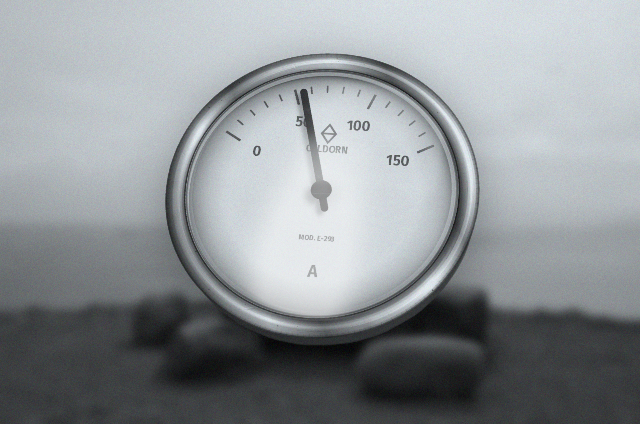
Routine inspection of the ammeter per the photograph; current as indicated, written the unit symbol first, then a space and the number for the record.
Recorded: A 55
